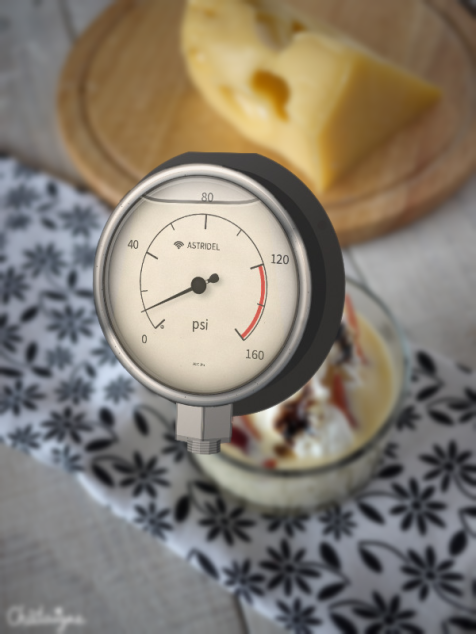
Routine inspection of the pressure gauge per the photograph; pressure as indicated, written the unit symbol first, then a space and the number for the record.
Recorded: psi 10
